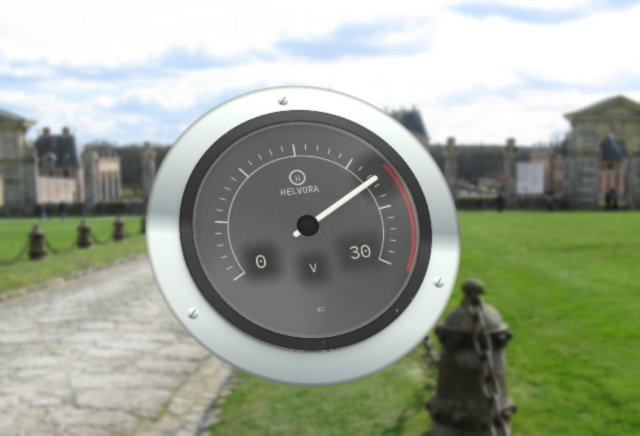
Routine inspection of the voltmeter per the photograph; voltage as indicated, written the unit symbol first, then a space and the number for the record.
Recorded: V 22.5
